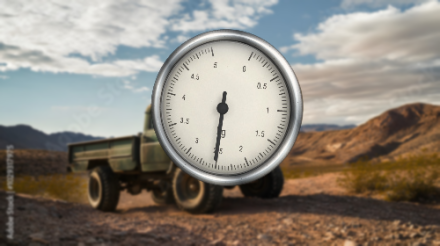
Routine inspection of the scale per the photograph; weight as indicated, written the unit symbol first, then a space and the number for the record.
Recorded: kg 2.5
